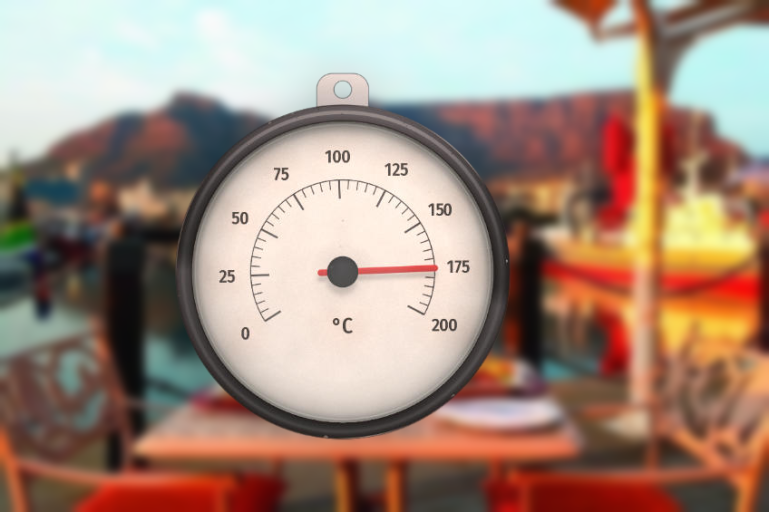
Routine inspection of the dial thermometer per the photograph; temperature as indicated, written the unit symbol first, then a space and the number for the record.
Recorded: °C 175
